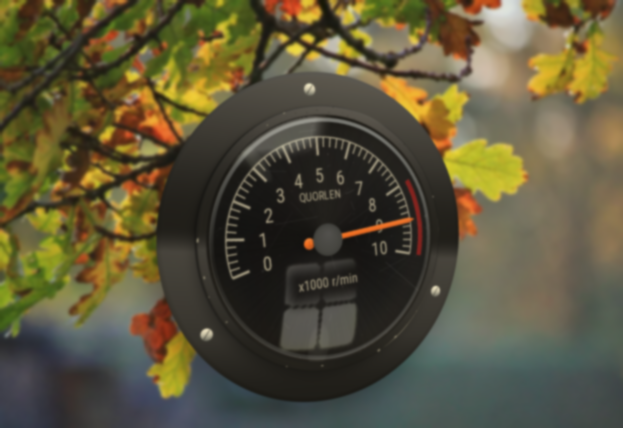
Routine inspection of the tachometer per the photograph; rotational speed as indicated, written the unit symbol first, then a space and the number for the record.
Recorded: rpm 9000
